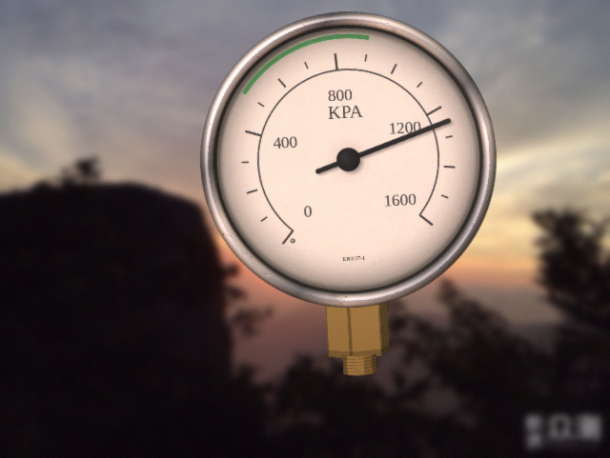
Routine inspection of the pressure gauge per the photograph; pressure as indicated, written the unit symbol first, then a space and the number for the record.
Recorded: kPa 1250
